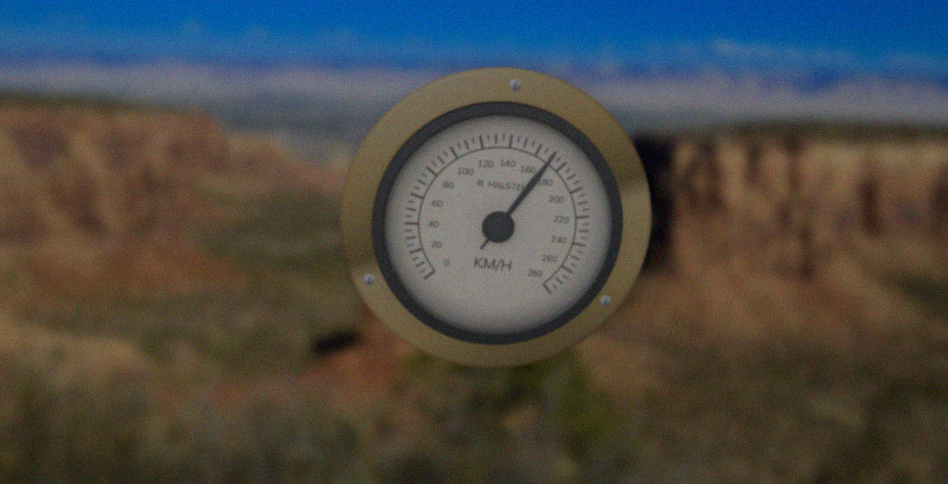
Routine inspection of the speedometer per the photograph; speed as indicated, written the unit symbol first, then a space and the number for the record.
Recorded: km/h 170
